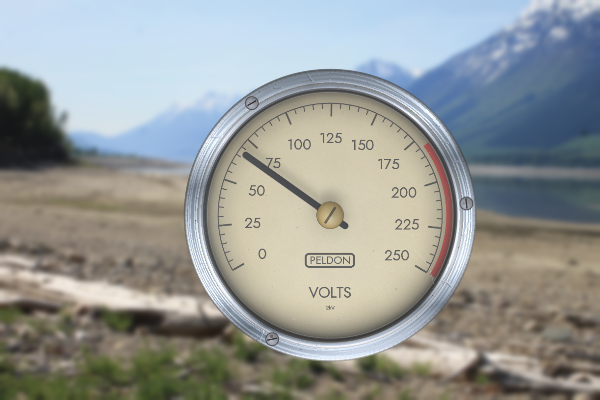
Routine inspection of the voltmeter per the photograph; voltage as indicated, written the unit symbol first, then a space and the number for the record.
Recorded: V 67.5
